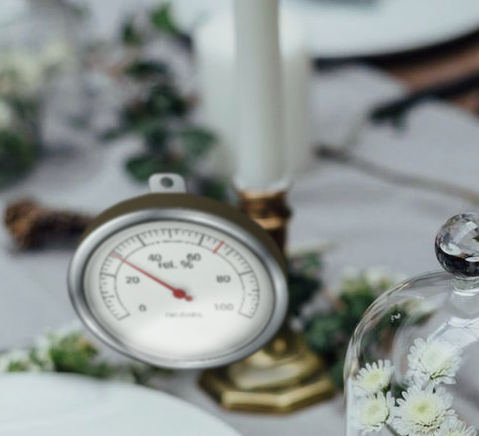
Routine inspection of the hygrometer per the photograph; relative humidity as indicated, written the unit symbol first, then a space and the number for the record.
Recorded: % 30
